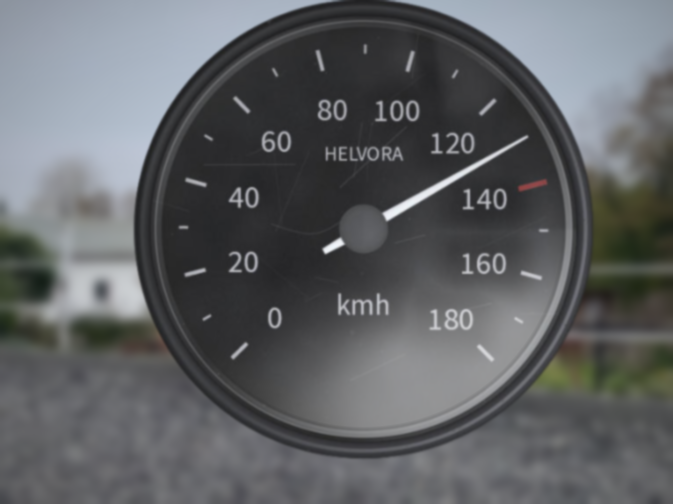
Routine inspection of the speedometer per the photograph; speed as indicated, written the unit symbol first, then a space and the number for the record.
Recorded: km/h 130
